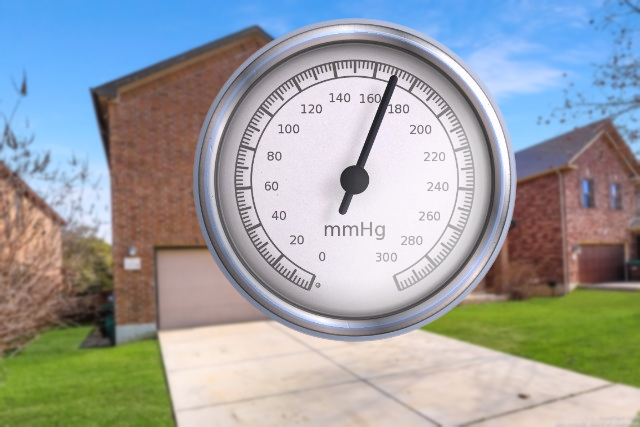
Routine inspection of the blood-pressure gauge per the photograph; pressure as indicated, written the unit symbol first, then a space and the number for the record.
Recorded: mmHg 170
